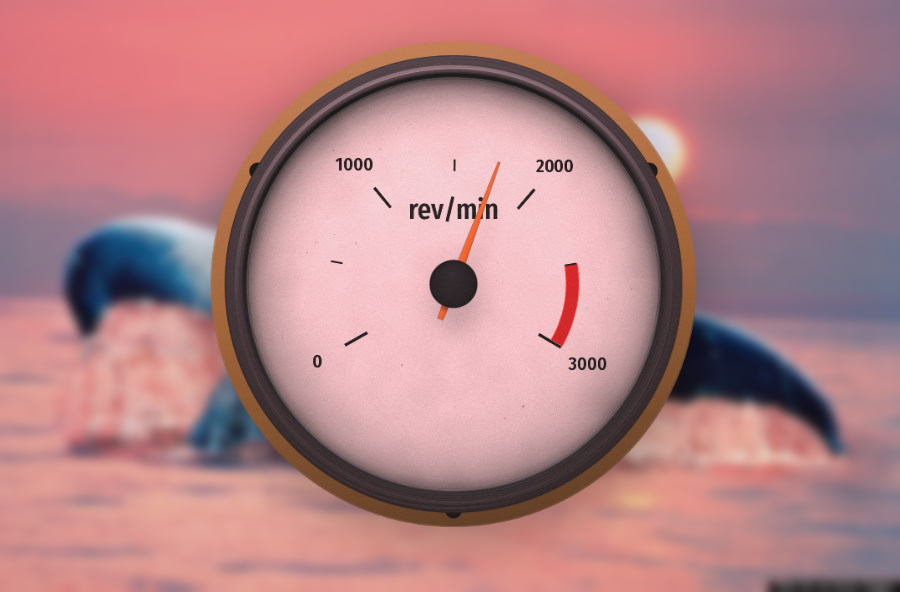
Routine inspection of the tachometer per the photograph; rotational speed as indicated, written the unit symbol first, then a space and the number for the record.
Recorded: rpm 1750
